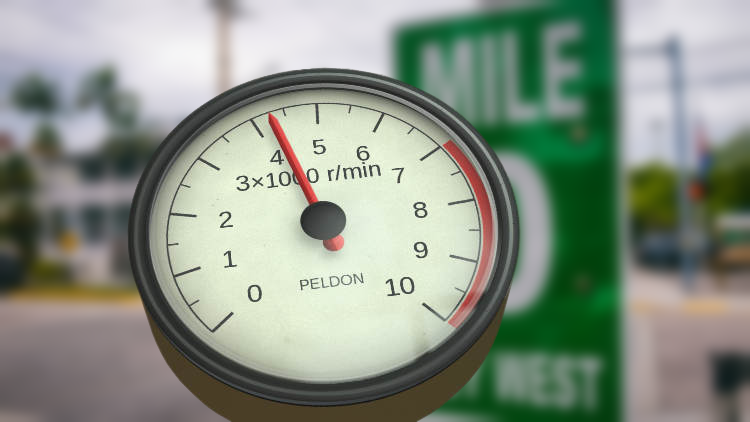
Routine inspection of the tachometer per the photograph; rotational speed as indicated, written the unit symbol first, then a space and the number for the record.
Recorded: rpm 4250
